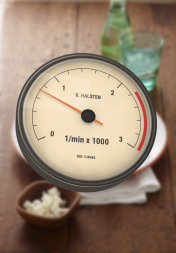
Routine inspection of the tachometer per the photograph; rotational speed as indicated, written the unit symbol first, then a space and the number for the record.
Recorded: rpm 700
